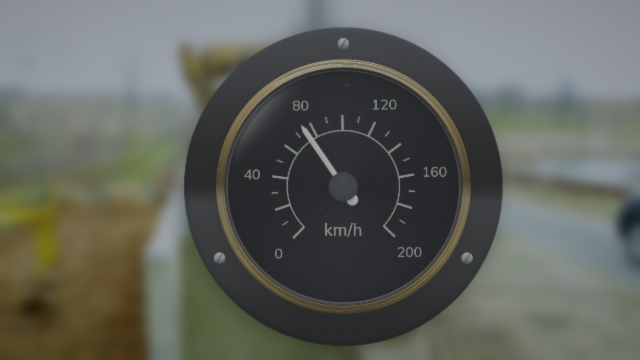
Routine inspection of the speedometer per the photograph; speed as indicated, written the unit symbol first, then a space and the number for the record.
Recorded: km/h 75
